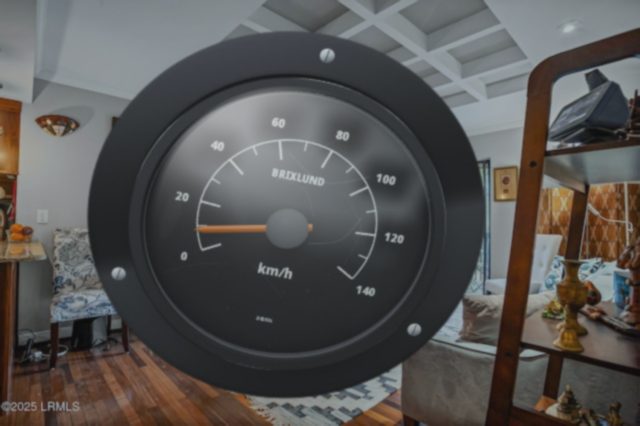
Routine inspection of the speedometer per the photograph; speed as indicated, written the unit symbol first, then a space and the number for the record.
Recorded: km/h 10
